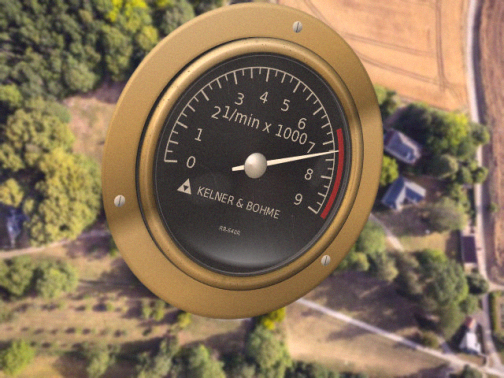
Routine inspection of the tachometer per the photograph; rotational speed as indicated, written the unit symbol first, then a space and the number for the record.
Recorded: rpm 7250
